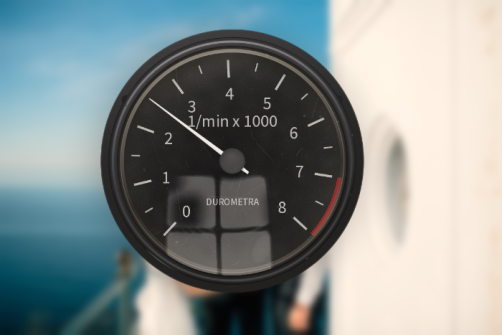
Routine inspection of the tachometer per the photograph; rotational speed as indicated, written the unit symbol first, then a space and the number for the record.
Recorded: rpm 2500
